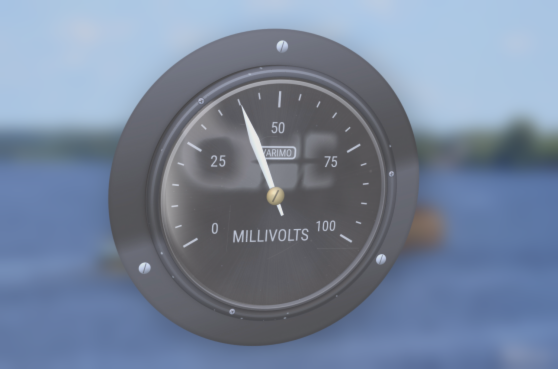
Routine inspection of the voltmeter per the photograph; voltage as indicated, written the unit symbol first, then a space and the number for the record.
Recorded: mV 40
